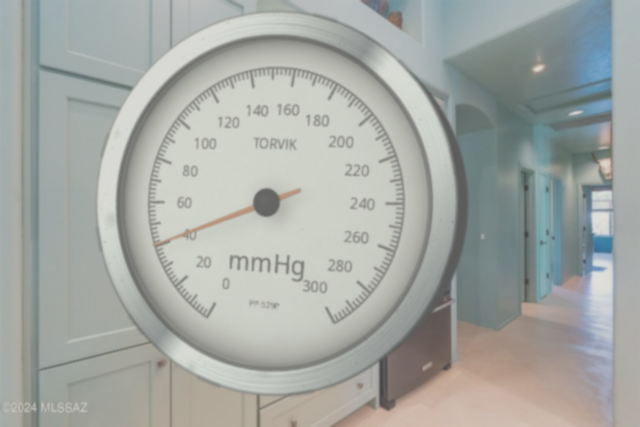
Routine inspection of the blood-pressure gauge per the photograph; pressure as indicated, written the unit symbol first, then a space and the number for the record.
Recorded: mmHg 40
